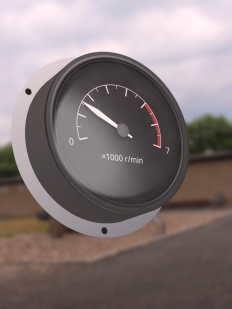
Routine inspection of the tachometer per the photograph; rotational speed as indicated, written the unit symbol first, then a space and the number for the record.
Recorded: rpm 1500
